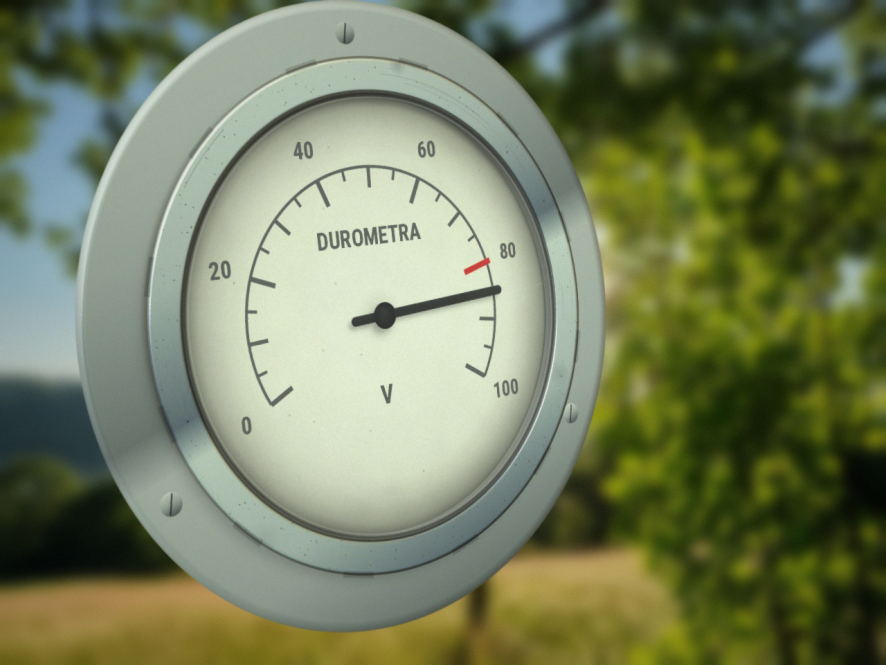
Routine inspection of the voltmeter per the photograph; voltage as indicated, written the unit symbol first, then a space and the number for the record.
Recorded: V 85
